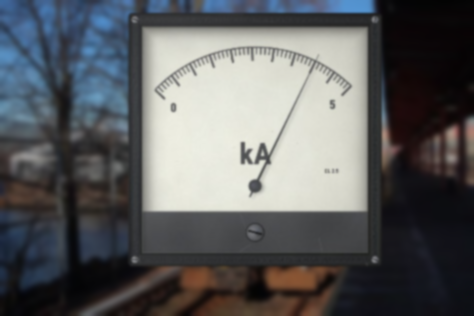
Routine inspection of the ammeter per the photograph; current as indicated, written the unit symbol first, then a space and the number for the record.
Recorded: kA 4
